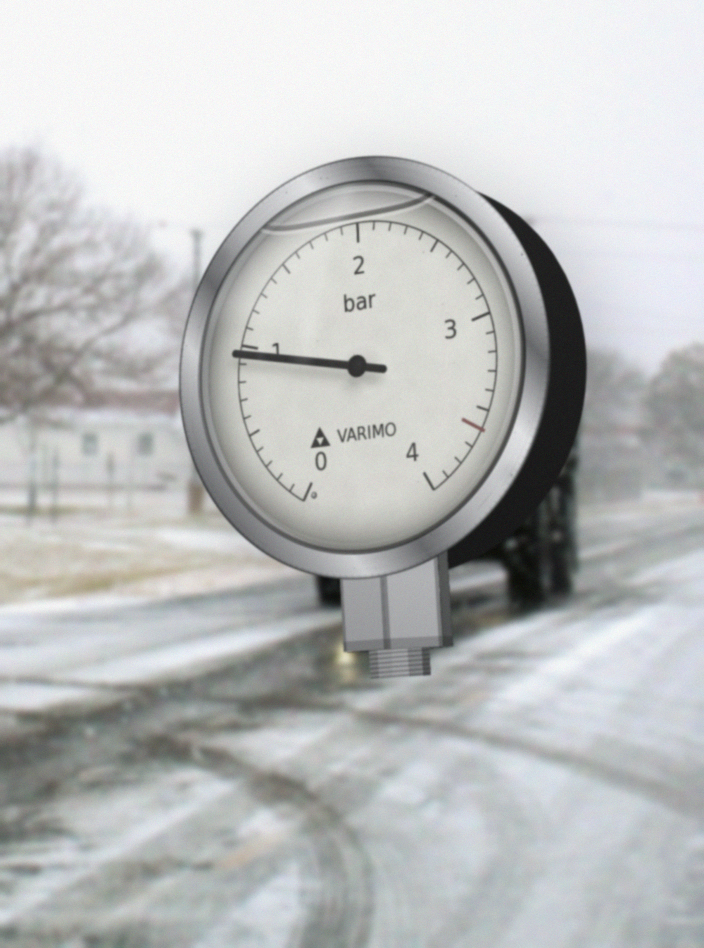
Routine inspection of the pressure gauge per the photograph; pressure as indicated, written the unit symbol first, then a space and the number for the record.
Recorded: bar 0.95
